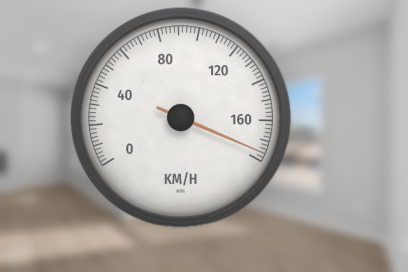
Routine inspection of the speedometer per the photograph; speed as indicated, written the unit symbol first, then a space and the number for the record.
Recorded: km/h 176
